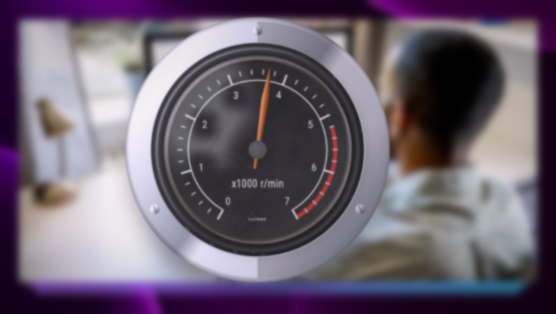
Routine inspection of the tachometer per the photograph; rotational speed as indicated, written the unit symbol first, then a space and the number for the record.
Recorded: rpm 3700
